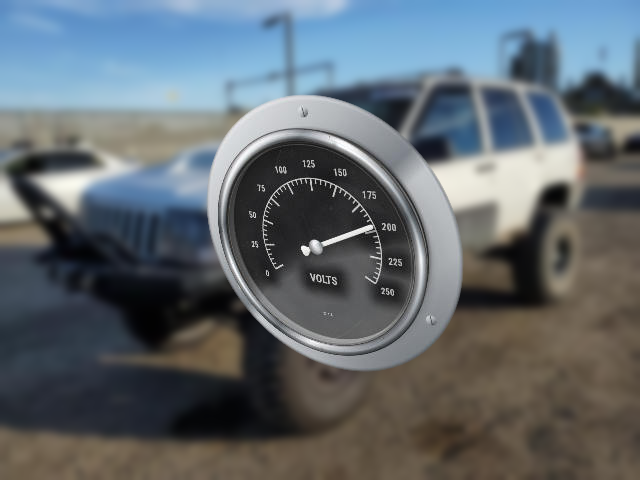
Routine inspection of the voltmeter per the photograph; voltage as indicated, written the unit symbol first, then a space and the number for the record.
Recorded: V 195
